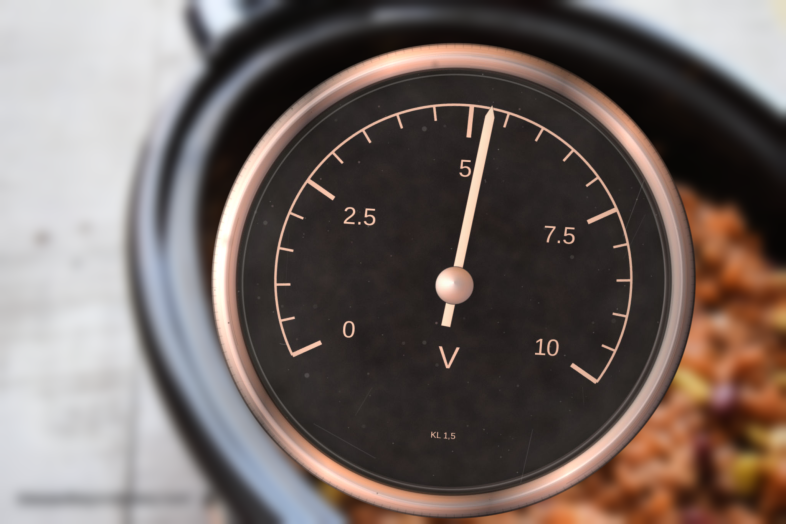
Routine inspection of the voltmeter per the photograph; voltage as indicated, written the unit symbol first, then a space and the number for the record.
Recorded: V 5.25
